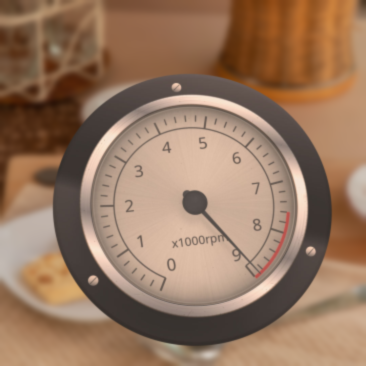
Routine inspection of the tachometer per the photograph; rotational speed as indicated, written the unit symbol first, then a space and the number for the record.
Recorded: rpm 8900
